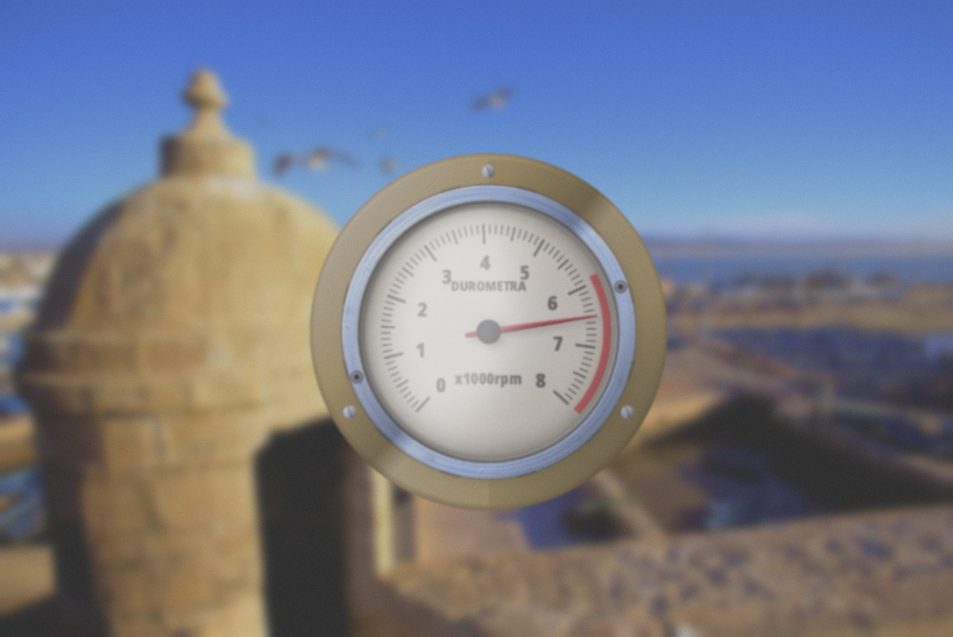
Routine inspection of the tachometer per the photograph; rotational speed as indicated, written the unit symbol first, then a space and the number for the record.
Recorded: rpm 6500
